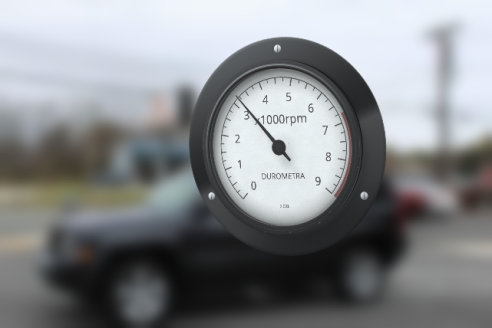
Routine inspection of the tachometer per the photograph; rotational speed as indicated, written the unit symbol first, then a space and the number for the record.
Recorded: rpm 3250
